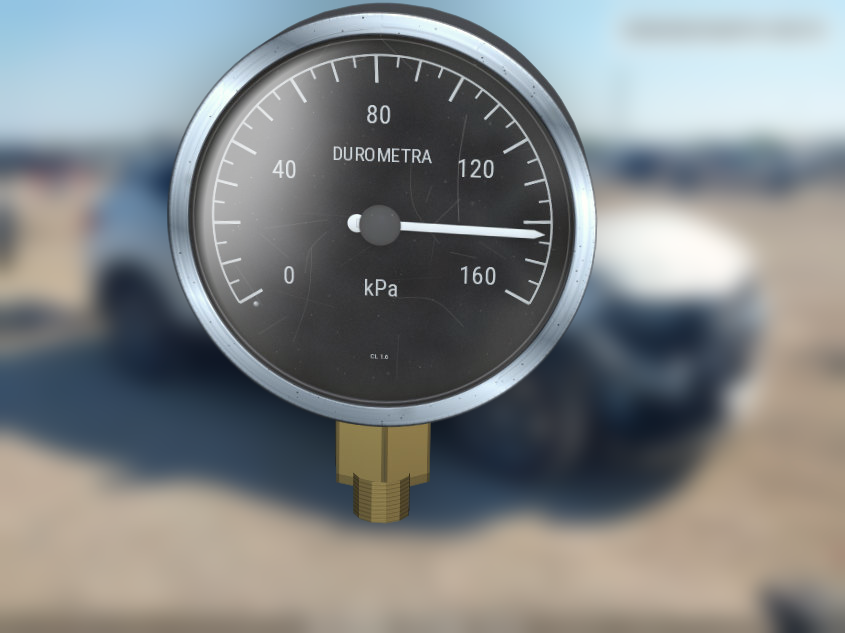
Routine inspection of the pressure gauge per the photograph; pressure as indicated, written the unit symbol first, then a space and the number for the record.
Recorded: kPa 142.5
